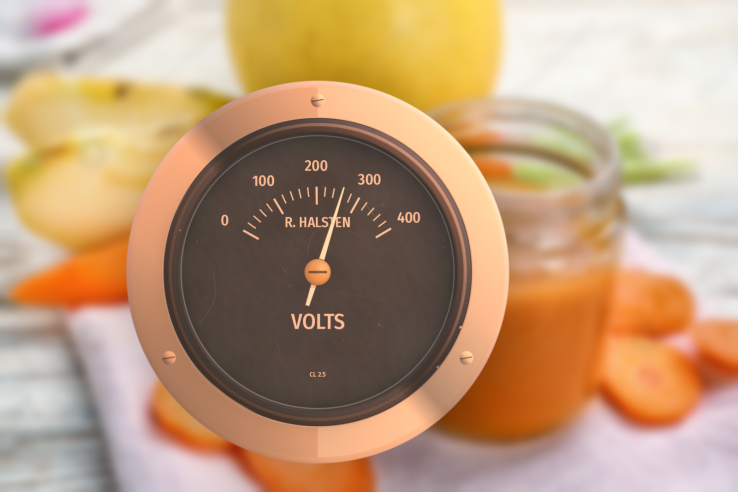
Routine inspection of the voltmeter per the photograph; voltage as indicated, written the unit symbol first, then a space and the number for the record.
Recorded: V 260
